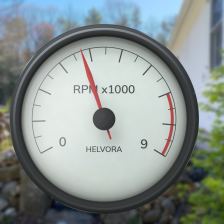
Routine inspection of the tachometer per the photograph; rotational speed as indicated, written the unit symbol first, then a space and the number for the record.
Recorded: rpm 3750
